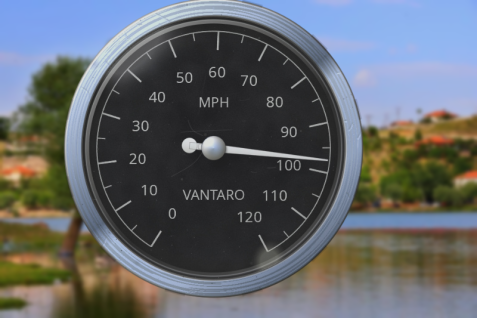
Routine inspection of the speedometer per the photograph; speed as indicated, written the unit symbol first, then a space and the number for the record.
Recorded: mph 97.5
